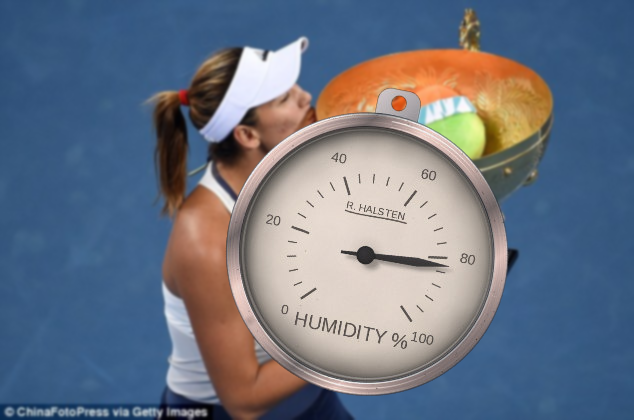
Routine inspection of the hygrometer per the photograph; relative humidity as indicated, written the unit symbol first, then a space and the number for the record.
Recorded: % 82
